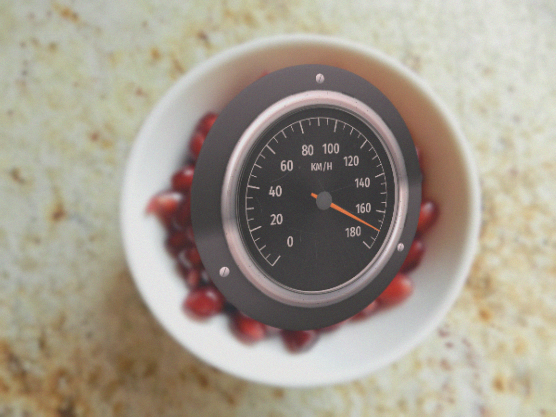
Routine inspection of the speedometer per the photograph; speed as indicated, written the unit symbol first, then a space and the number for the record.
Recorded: km/h 170
